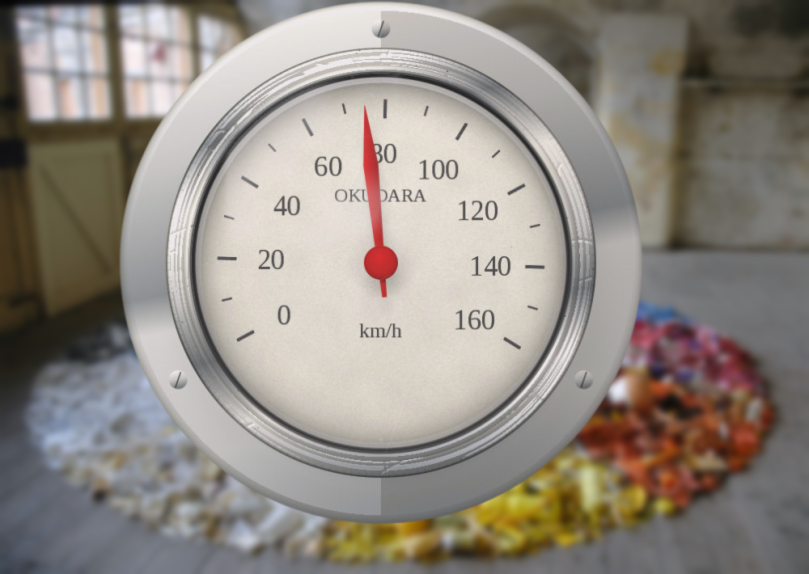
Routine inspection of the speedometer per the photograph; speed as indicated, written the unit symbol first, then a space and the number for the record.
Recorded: km/h 75
